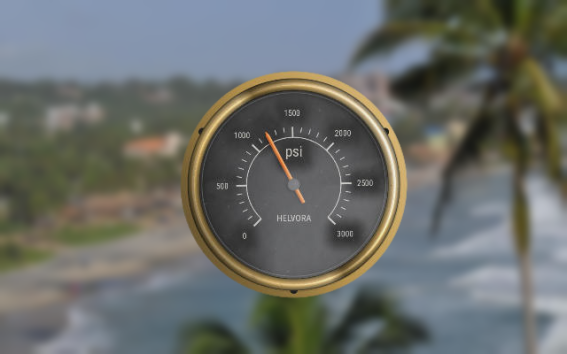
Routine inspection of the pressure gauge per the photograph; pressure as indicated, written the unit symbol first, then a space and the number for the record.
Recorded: psi 1200
